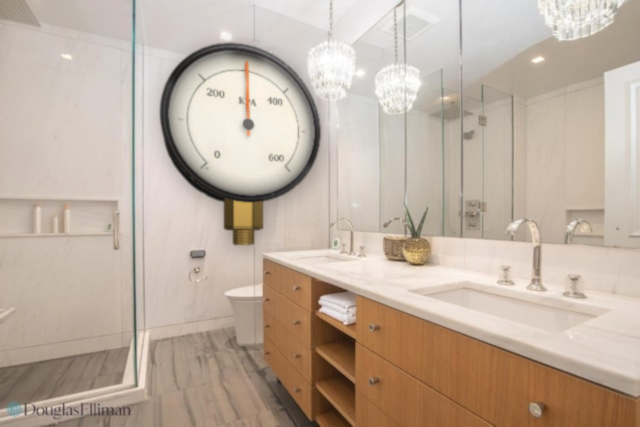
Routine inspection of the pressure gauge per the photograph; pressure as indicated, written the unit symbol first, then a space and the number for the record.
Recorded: kPa 300
